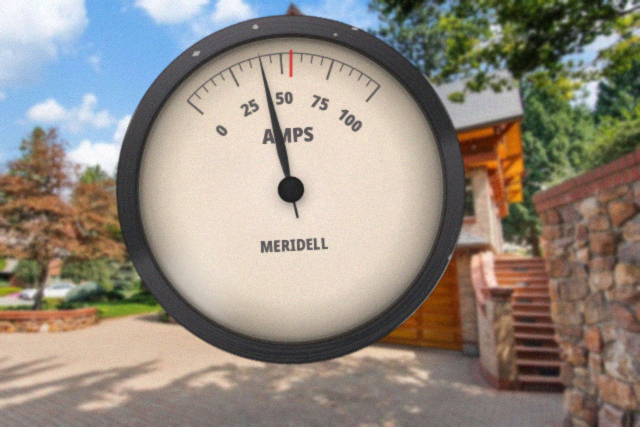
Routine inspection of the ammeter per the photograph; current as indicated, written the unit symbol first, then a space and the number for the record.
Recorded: A 40
